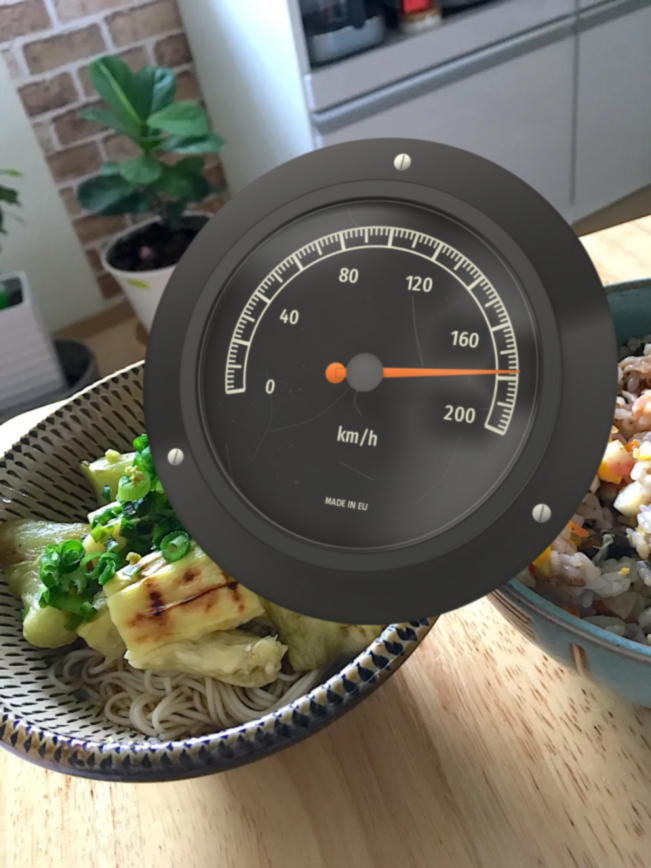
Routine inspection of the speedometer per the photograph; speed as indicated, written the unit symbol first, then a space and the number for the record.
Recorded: km/h 178
